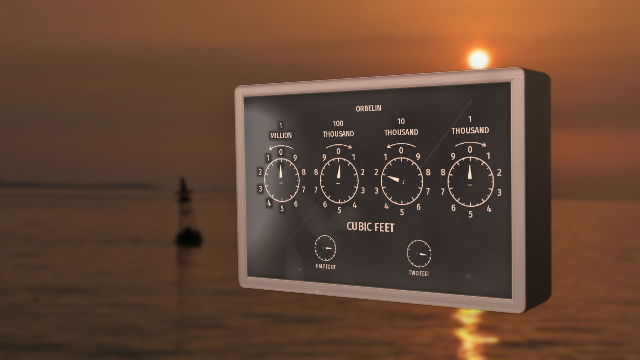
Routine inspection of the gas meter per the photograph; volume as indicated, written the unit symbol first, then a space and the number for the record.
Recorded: ft³ 2000
